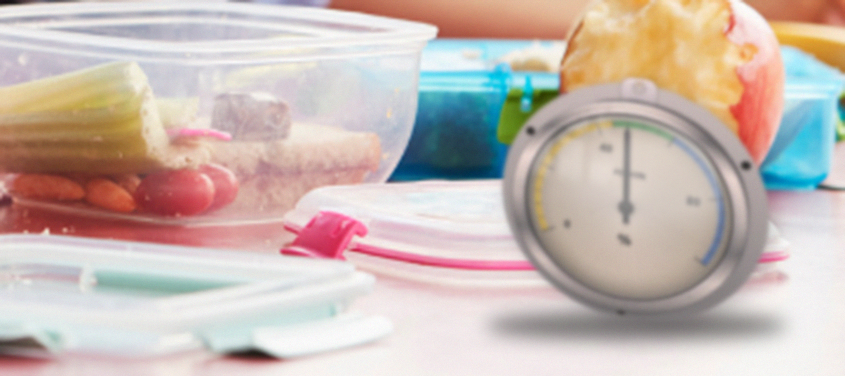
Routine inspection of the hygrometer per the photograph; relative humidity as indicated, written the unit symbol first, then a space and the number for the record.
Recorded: % 48
